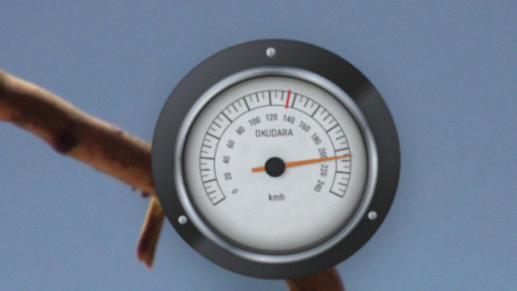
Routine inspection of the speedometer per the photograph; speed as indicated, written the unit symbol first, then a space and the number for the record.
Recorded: km/h 205
